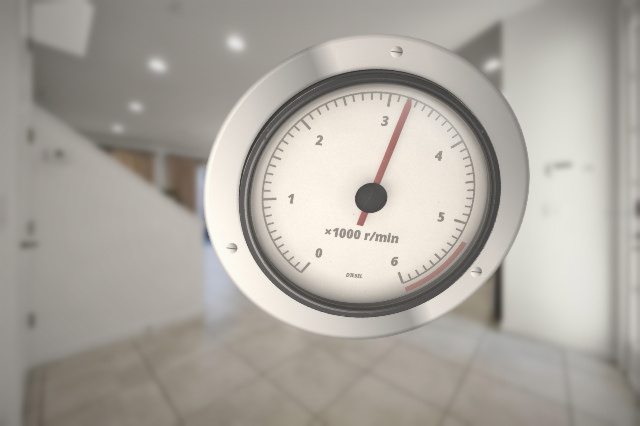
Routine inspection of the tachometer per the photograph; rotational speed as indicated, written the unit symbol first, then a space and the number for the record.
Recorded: rpm 3200
